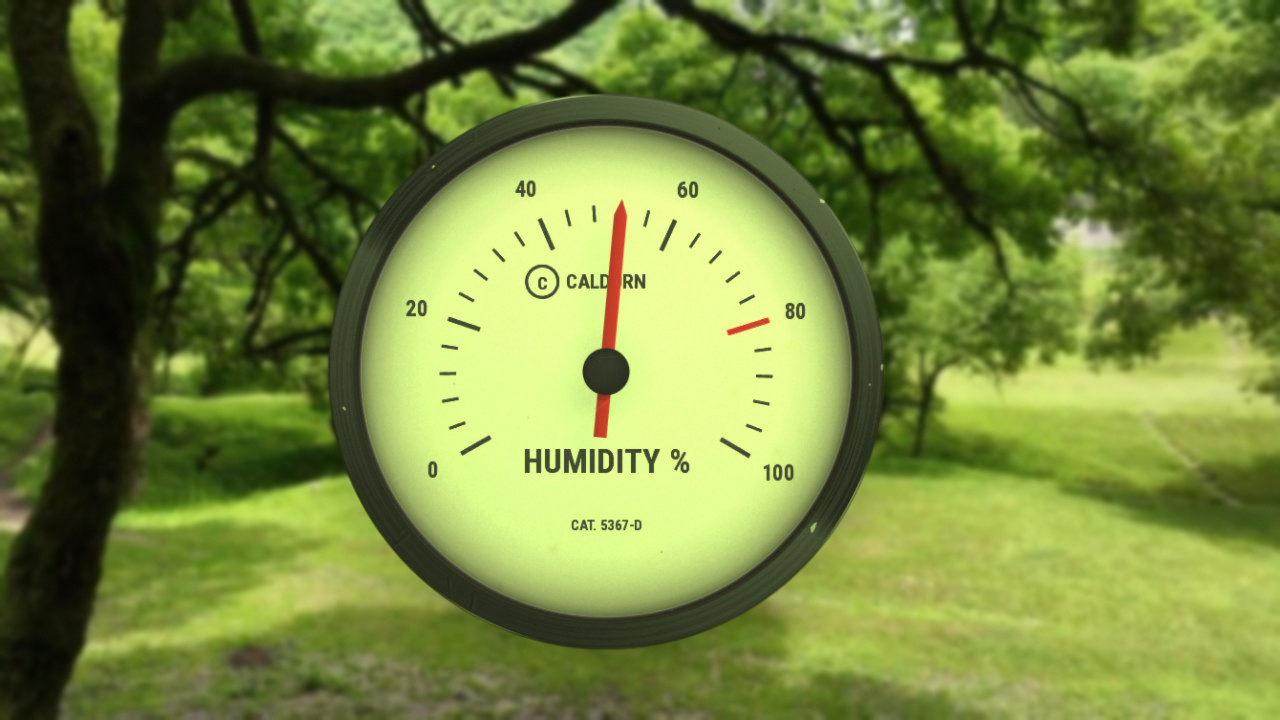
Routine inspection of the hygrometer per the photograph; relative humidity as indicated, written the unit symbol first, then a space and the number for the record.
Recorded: % 52
